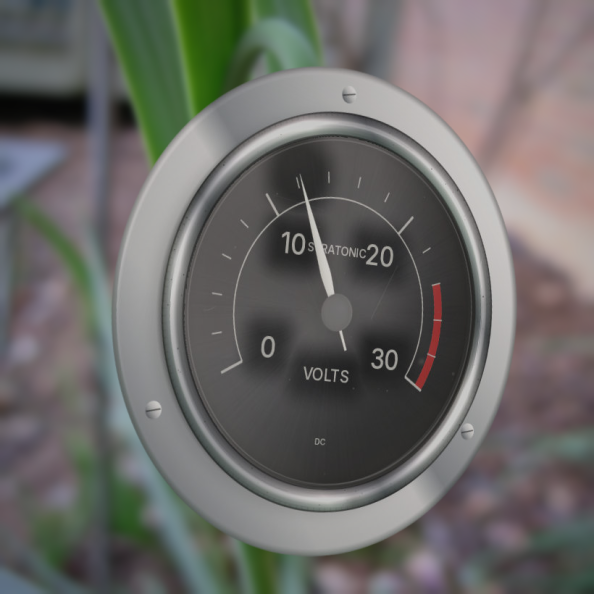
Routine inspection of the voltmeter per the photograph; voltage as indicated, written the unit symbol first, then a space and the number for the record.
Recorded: V 12
